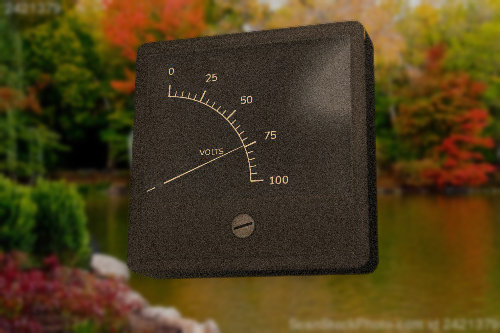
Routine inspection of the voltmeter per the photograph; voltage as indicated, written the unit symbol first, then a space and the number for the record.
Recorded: V 75
